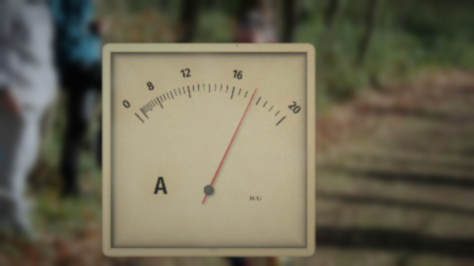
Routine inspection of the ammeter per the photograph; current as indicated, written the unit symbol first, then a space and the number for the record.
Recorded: A 17.5
